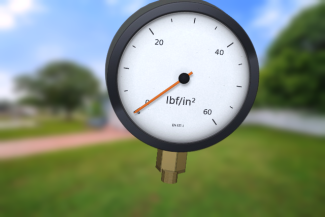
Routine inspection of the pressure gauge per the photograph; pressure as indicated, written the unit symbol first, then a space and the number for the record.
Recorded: psi 0
